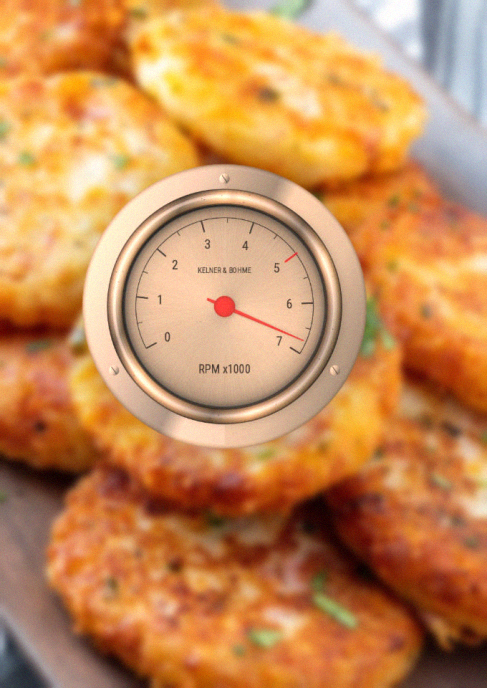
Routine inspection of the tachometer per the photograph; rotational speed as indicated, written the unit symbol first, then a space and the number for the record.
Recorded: rpm 6750
